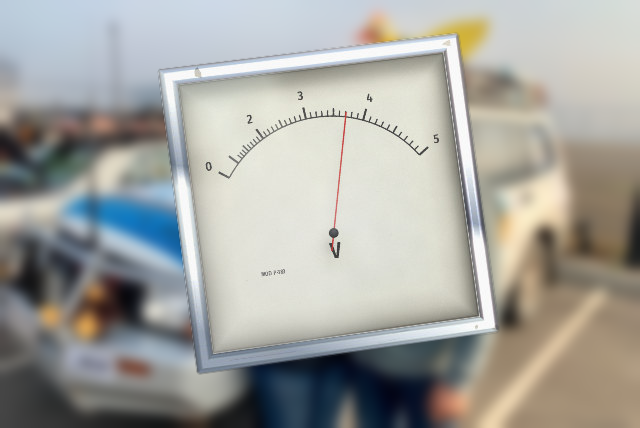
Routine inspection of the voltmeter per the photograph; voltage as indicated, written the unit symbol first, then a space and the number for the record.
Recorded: V 3.7
